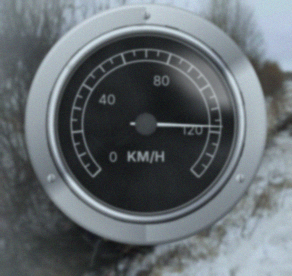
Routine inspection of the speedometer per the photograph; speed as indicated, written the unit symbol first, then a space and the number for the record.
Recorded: km/h 117.5
